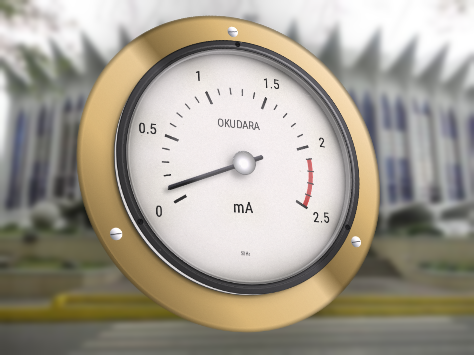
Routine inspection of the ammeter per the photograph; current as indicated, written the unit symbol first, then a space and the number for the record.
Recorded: mA 0.1
